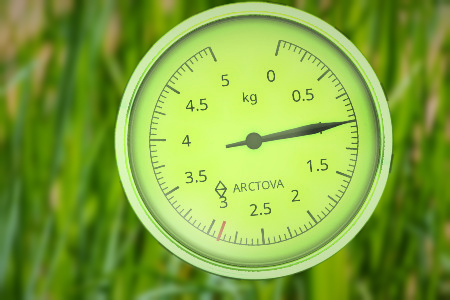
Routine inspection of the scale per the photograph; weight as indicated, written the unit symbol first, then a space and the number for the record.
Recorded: kg 1
